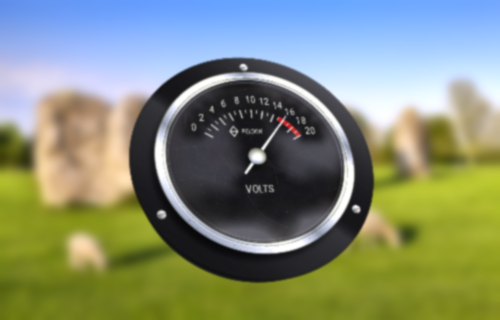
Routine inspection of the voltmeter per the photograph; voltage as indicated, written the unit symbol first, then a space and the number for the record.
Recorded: V 16
